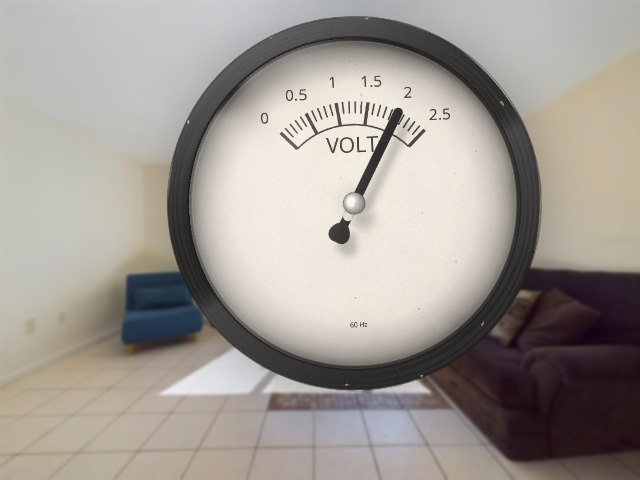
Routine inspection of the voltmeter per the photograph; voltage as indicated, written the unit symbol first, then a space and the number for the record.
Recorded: V 2
